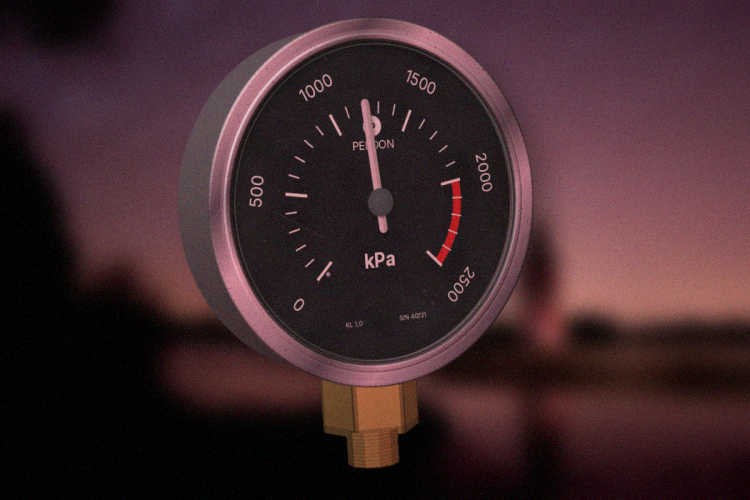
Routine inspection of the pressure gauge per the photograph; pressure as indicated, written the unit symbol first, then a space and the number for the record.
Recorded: kPa 1200
